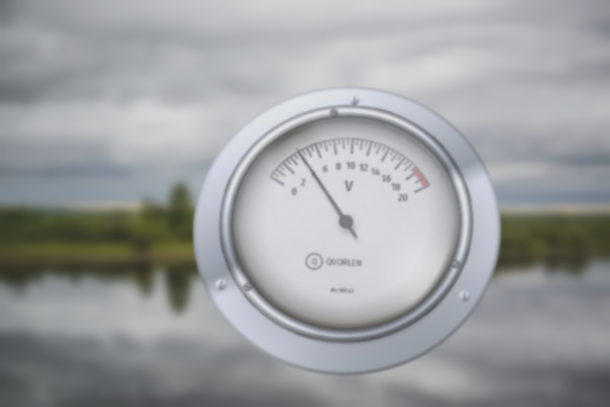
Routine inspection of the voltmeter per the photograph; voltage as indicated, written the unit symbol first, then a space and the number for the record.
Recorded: V 4
